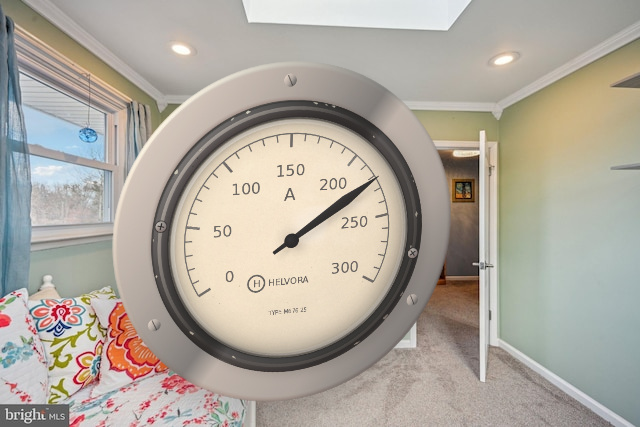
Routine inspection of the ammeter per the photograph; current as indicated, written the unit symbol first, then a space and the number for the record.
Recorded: A 220
